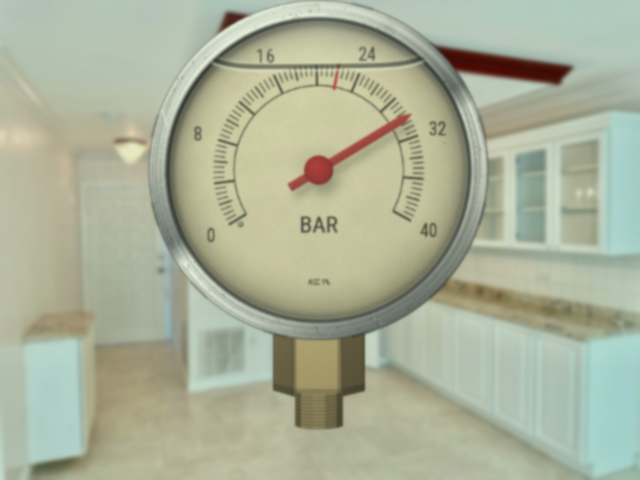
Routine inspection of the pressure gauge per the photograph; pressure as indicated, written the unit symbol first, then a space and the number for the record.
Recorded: bar 30
